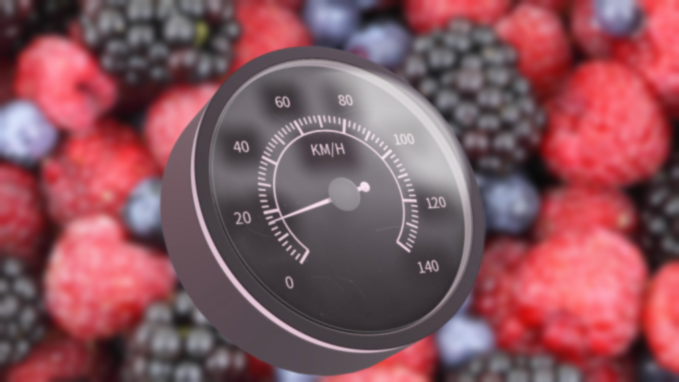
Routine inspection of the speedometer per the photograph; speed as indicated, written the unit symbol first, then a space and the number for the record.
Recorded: km/h 16
